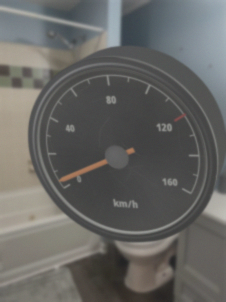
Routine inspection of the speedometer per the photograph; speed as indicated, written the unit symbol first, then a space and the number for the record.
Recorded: km/h 5
